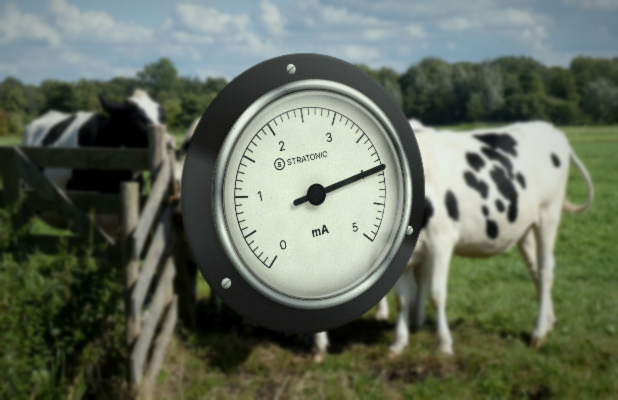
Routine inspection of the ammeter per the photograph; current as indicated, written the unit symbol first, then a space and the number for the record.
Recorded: mA 4
